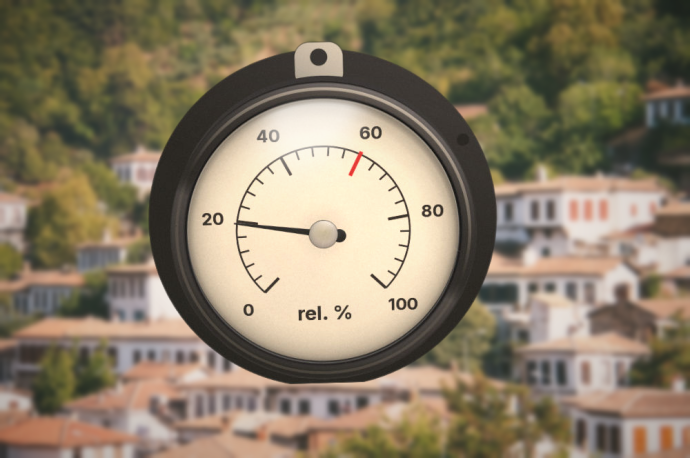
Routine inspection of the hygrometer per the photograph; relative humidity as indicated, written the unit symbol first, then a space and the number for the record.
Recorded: % 20
